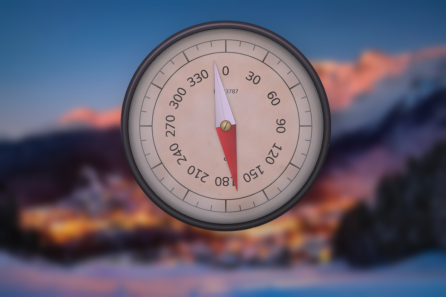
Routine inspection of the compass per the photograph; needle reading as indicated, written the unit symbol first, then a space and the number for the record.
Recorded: ° 170
